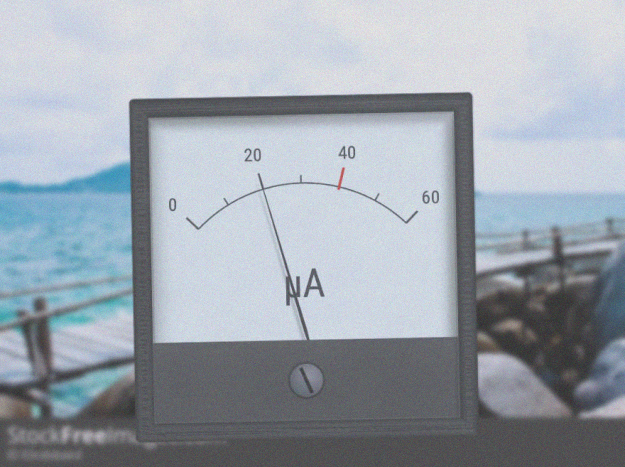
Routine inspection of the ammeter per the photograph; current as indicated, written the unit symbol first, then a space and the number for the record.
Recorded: µA 20
